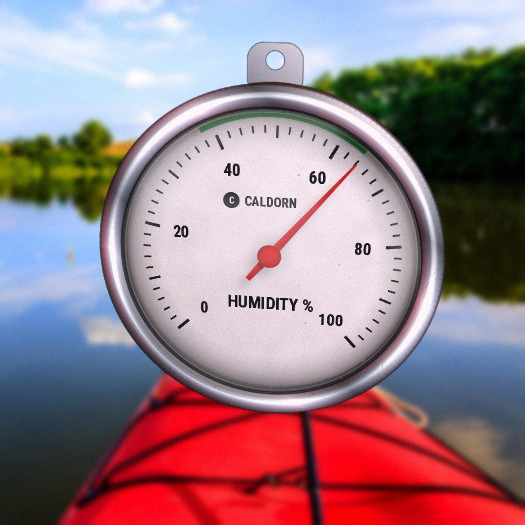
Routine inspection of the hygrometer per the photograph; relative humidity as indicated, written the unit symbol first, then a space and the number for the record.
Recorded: % 64
